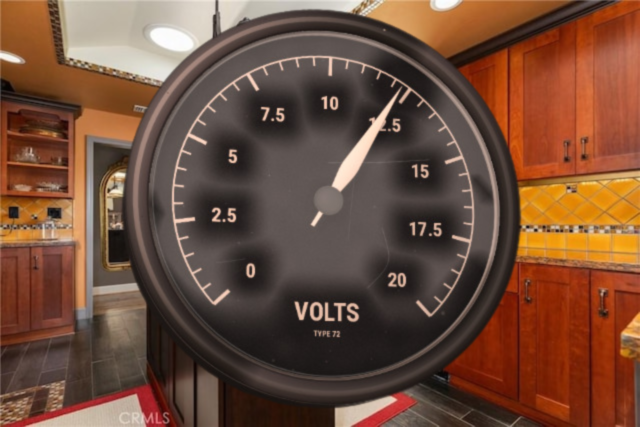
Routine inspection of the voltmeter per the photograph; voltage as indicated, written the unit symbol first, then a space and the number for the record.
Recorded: V 12.25
